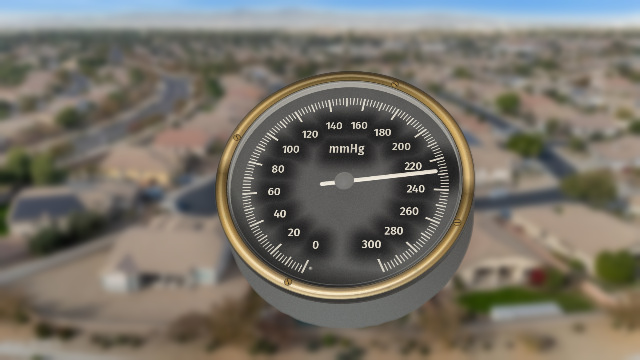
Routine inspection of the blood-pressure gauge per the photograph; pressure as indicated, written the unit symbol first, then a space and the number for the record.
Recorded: mmHg 230
